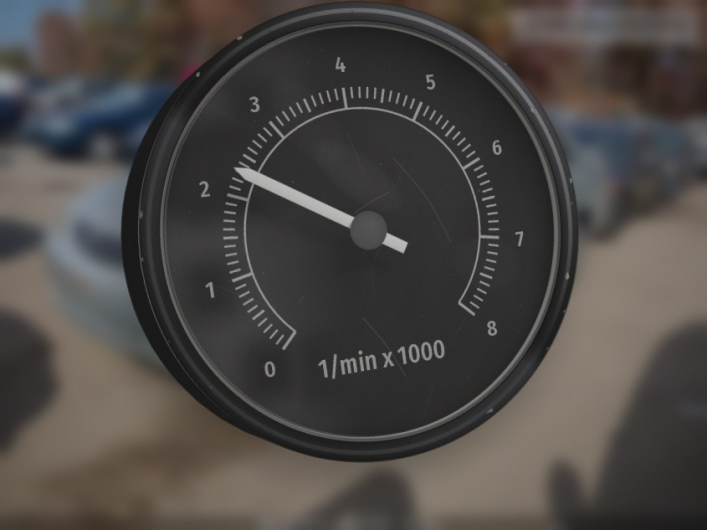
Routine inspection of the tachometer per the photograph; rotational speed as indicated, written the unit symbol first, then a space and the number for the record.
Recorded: rpm 2300
